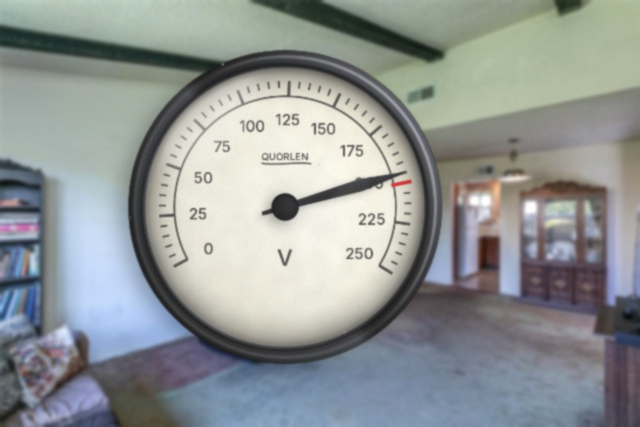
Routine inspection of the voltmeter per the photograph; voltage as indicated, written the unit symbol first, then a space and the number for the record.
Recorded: V 200
